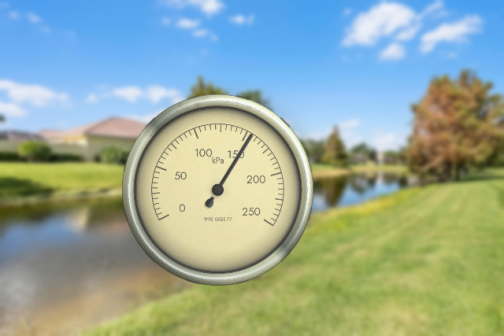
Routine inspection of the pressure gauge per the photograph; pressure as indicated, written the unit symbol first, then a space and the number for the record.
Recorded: kPa 155
